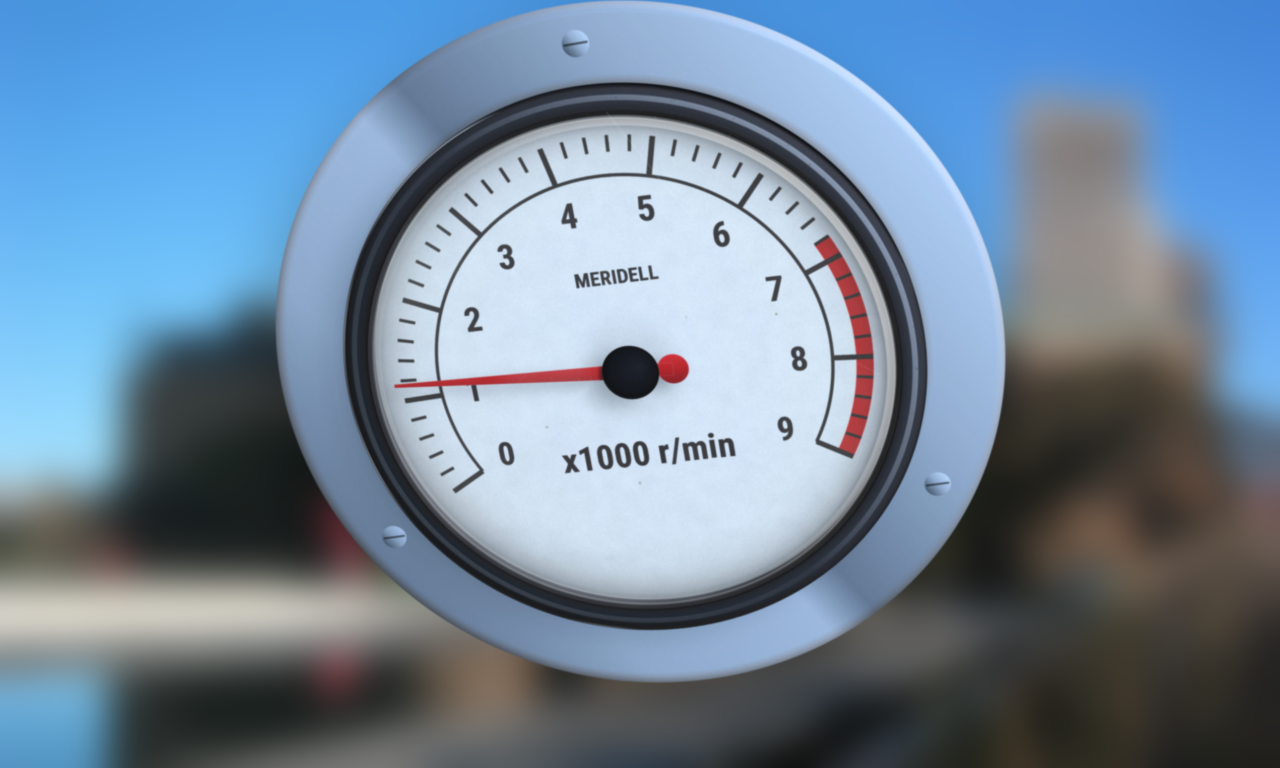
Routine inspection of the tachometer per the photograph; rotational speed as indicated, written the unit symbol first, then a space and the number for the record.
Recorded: rpm 1200
